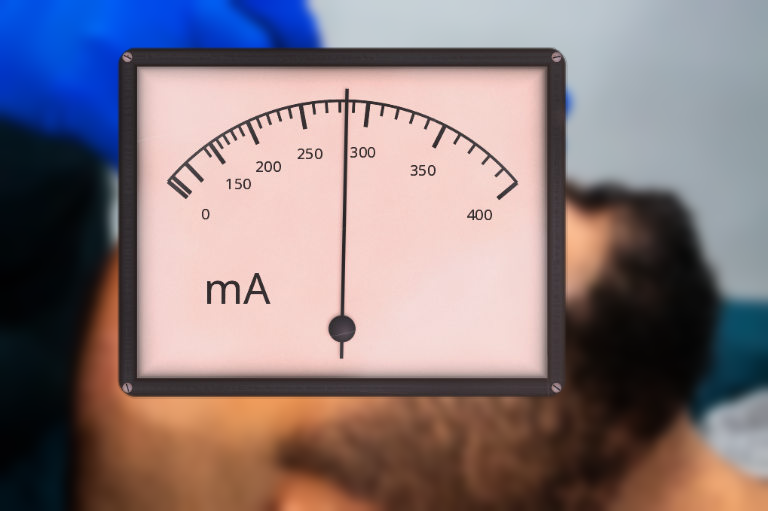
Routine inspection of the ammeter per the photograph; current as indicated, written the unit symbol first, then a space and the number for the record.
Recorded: mA 285
